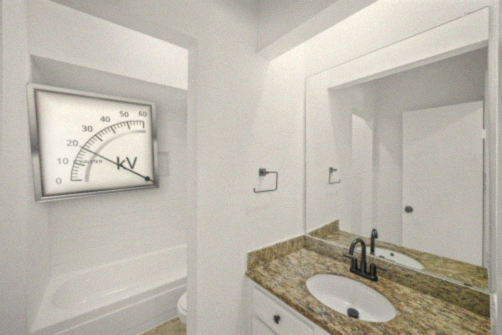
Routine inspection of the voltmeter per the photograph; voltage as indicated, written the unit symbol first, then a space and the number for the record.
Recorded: kV 20
